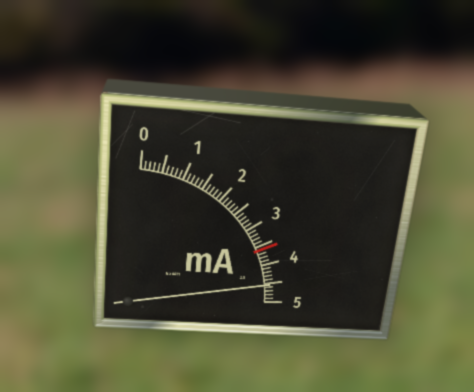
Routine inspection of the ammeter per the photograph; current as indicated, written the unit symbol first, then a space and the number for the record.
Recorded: mA 4.5
